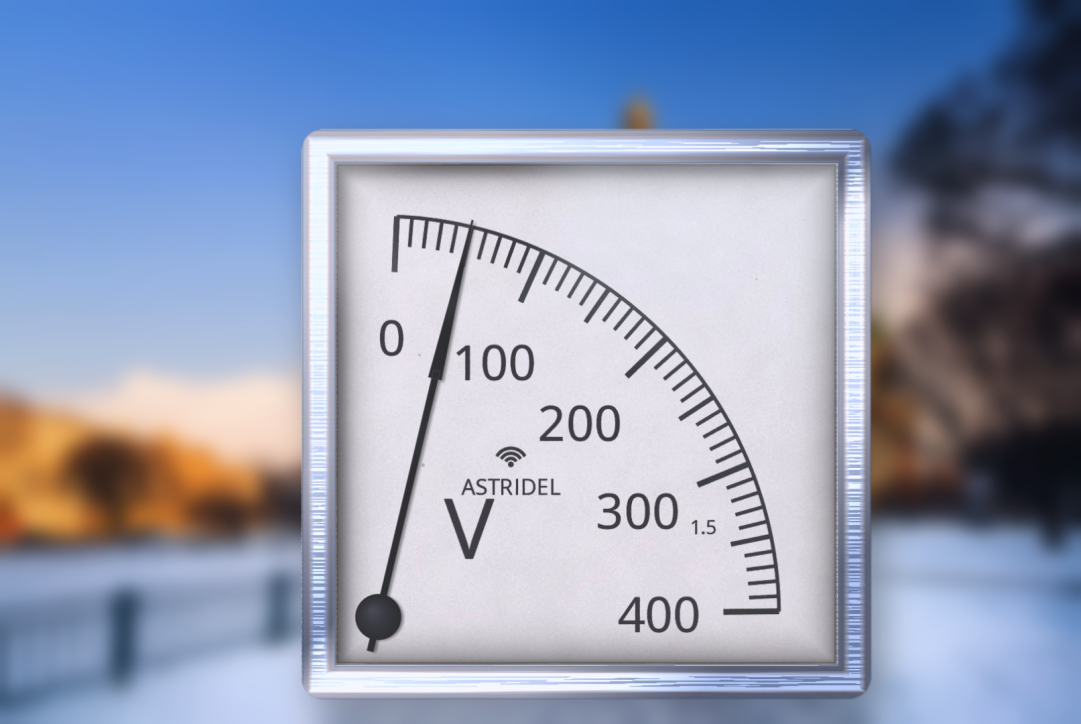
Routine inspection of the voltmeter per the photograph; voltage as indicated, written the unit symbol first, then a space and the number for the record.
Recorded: V 50
